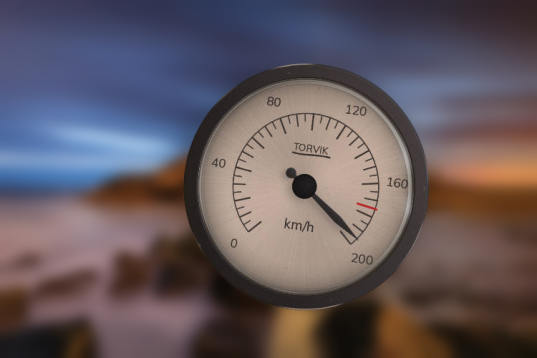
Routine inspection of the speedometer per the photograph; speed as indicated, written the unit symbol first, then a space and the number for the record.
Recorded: km/h 195
